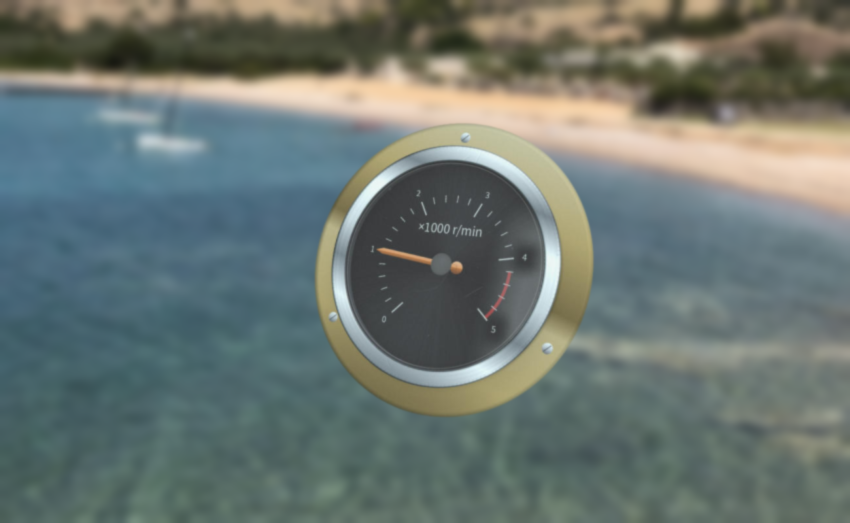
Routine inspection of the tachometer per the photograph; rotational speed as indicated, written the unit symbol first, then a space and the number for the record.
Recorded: rpm 1000
